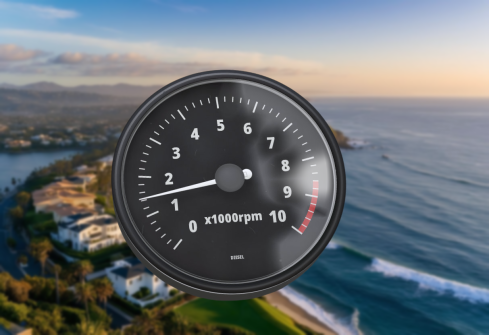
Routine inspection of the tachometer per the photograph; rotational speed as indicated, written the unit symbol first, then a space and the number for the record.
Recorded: rpm 1400
